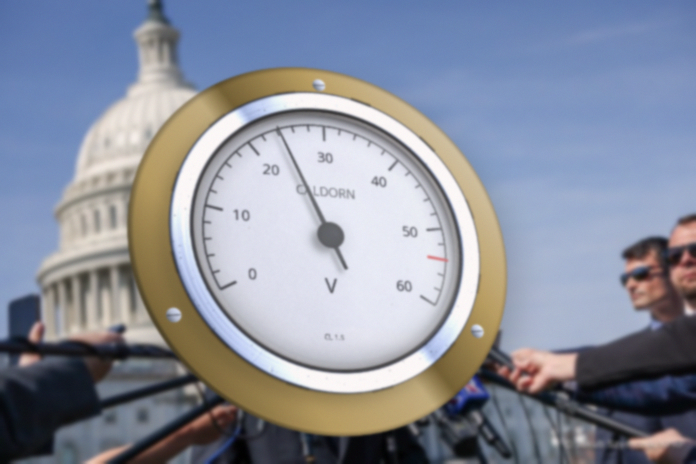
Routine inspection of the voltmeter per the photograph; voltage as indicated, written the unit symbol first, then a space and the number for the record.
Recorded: V 24
